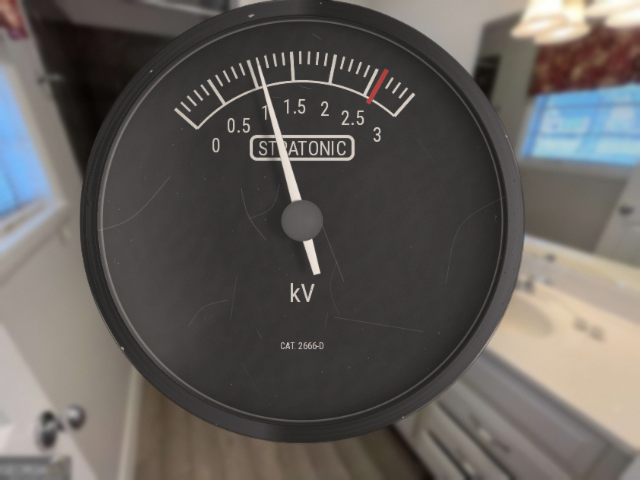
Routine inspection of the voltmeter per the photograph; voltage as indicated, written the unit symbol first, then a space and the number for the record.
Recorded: kV 1.1
